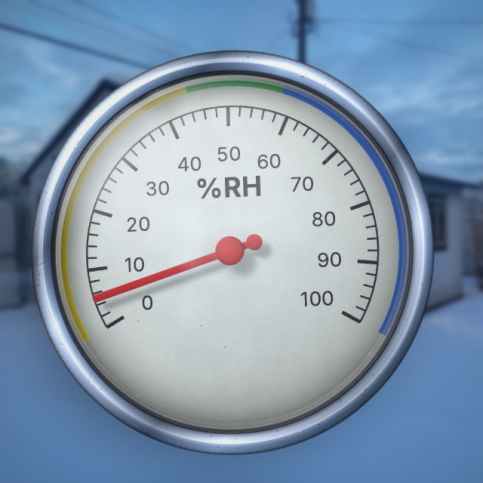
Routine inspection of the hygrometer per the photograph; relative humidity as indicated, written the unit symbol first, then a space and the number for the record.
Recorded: % 5
